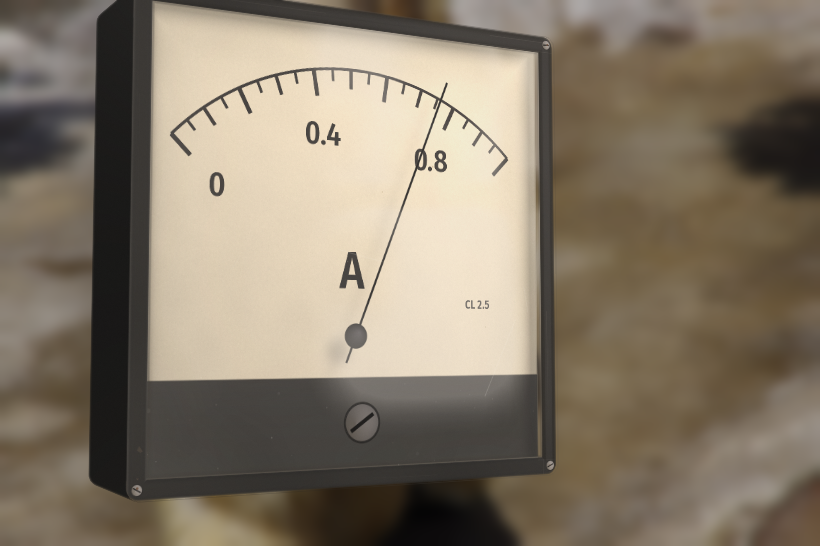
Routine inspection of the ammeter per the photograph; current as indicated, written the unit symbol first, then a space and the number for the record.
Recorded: A 0.75
